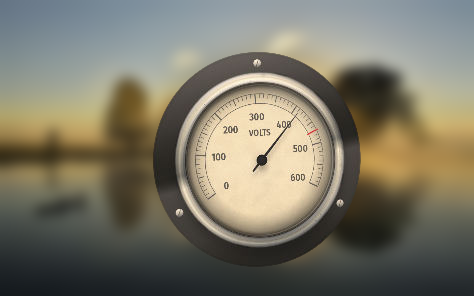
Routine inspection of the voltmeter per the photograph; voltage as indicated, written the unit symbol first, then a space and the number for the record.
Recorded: V 410
